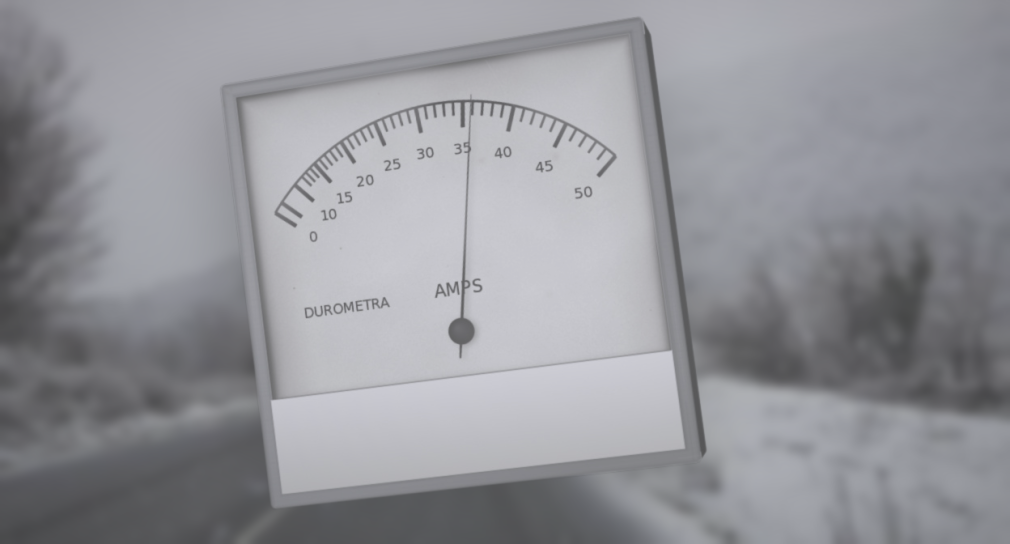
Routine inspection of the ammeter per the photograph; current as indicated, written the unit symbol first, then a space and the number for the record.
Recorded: A 36
